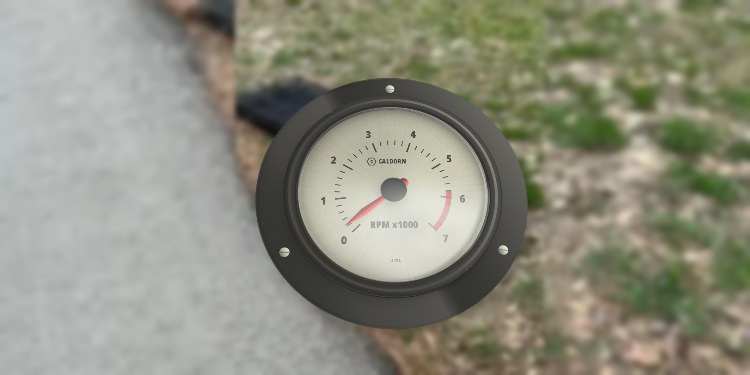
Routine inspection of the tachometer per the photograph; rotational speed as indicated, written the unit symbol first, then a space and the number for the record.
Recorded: rpm 200
